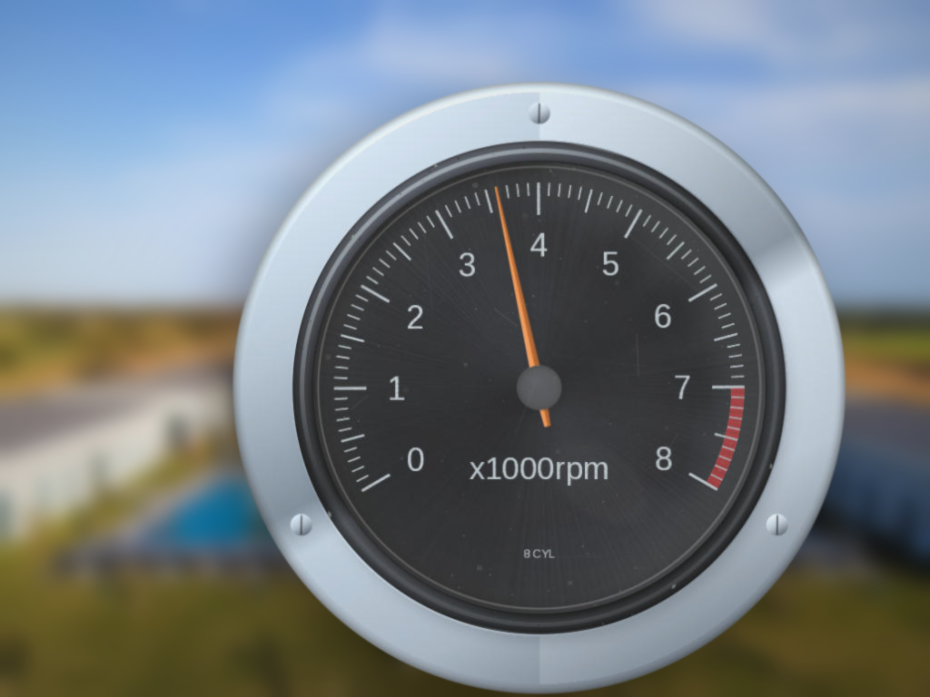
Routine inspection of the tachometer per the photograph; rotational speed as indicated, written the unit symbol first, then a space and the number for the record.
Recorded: rpm 3600
